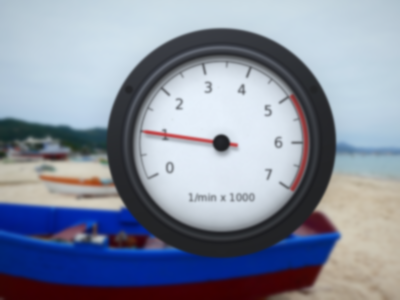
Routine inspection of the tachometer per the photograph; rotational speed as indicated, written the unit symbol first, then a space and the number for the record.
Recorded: rpm 1000
